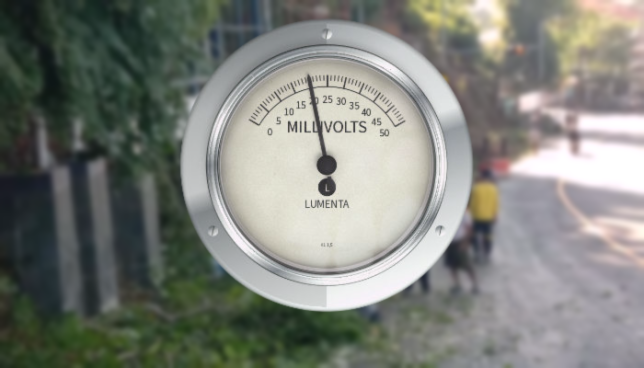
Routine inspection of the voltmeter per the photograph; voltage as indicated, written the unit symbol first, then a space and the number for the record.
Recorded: mV 20
